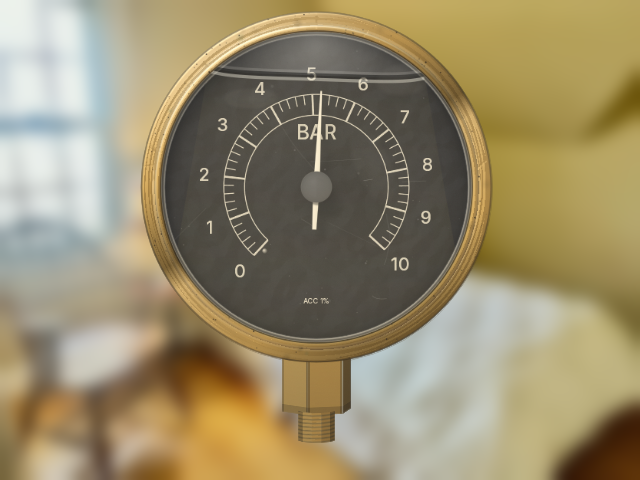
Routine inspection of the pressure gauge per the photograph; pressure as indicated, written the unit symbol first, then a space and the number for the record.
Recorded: bar 5.2
